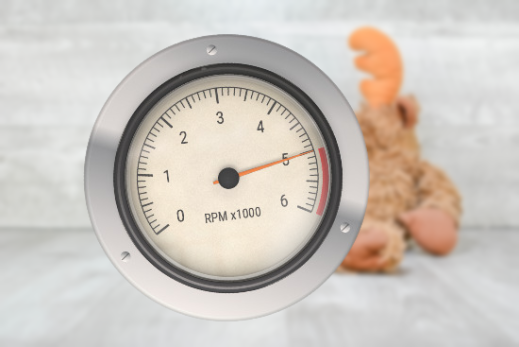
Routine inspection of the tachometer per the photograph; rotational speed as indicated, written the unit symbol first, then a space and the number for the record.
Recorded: rpm 5000
